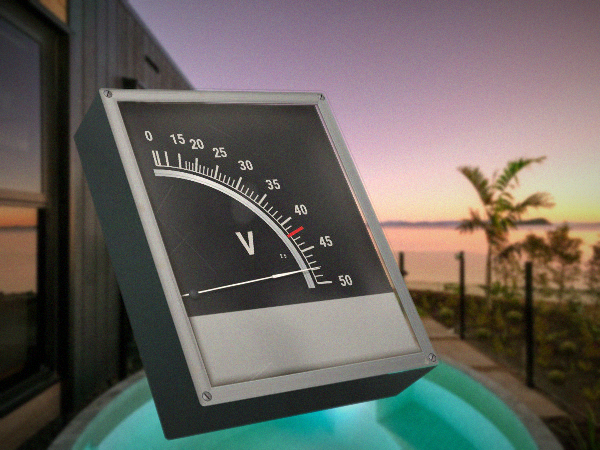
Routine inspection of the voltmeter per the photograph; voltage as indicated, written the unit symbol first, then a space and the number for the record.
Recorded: V 48
